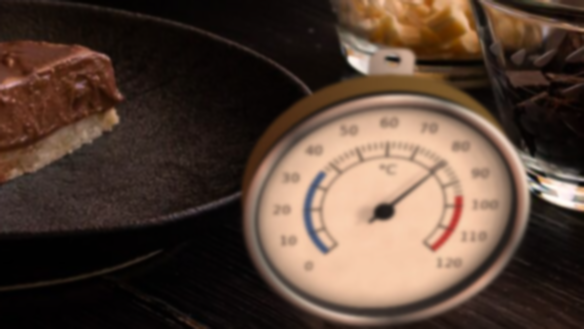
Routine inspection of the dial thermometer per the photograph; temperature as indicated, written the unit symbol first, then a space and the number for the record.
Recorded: °C 80
